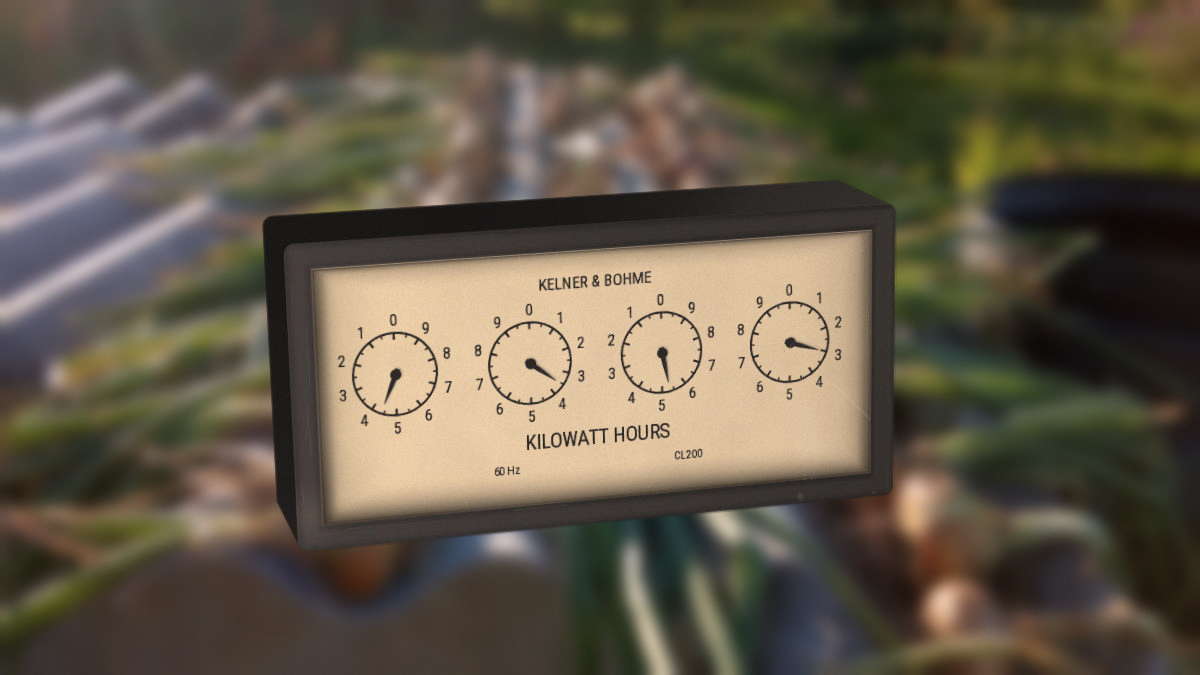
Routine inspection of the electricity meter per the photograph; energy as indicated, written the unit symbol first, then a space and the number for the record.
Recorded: kWh 4353
